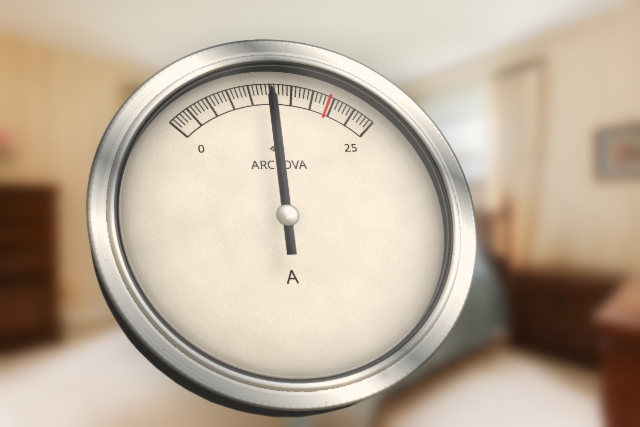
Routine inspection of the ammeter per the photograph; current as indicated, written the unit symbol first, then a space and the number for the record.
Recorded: A 12.5
